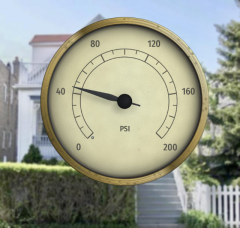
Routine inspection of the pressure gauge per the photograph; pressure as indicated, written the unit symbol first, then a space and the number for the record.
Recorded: psi 45
